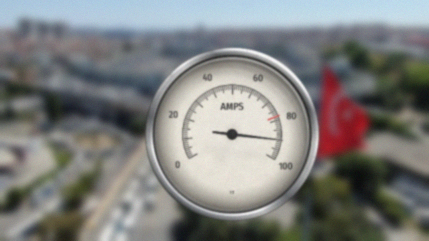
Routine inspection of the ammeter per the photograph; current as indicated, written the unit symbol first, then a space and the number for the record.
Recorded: A 90
